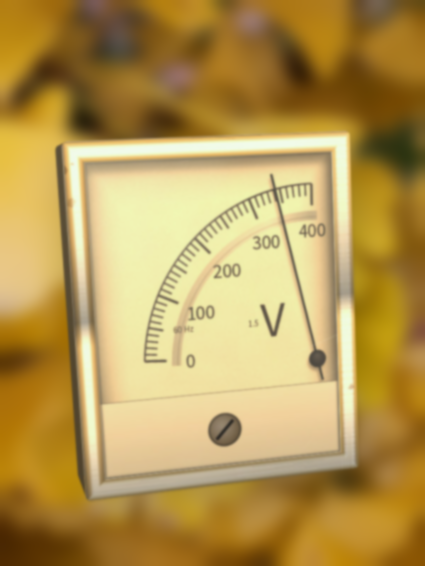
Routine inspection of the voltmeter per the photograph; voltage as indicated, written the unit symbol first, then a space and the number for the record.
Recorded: V 340
